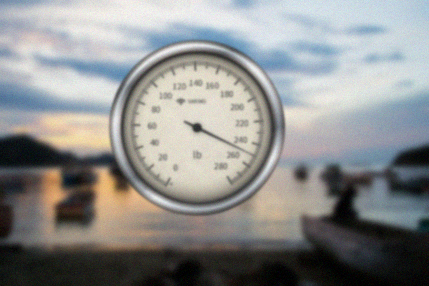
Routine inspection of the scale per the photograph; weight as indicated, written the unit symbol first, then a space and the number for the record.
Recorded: lb 250
